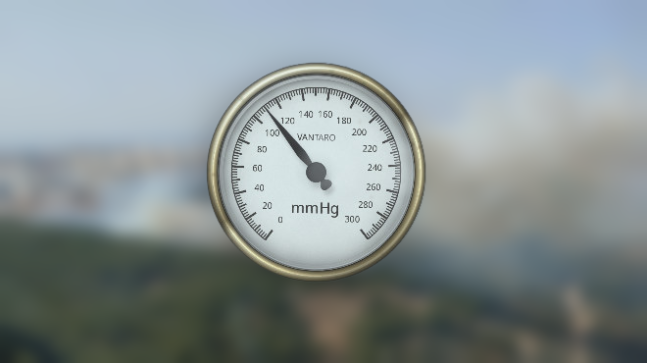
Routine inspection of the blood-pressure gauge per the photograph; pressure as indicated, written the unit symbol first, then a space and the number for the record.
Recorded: mmHg 110
